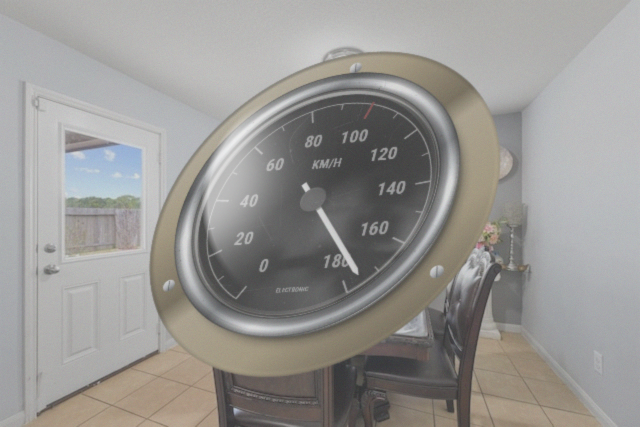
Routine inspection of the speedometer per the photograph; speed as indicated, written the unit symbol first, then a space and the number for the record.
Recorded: km/h 175
